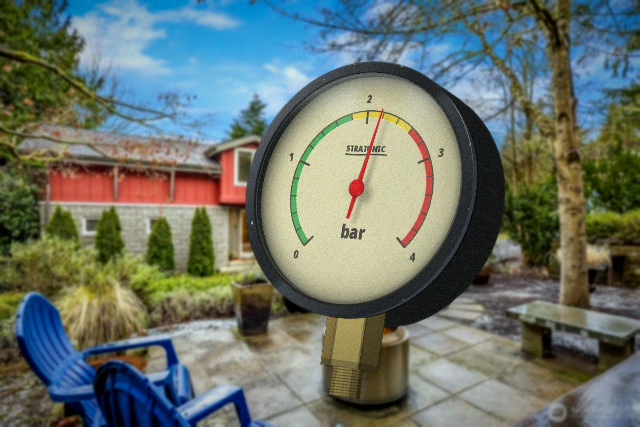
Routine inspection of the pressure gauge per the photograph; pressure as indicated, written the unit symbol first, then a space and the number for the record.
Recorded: bar 2.2
